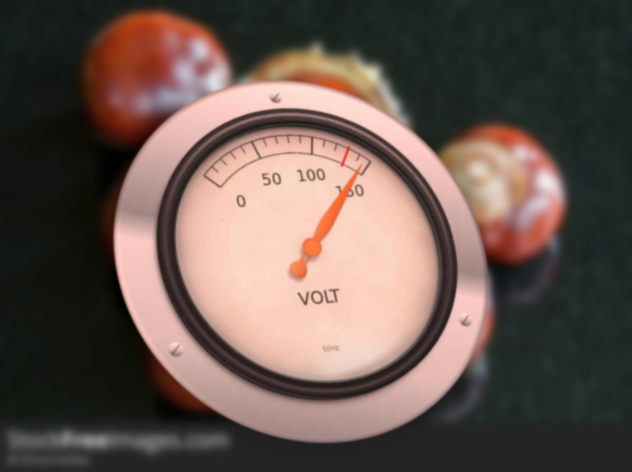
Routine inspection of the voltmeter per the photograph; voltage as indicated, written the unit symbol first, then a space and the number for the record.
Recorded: V 145
